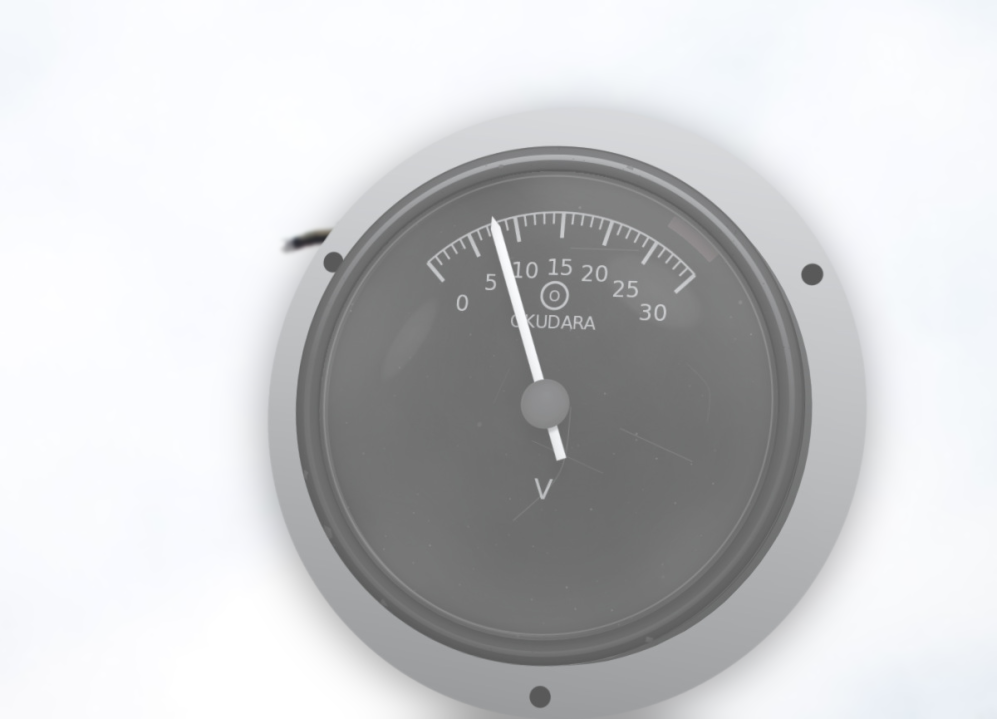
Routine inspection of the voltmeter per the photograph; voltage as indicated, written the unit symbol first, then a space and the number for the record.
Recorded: V 8
